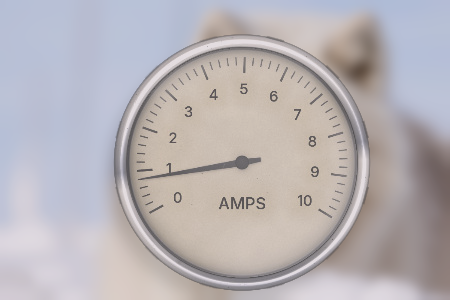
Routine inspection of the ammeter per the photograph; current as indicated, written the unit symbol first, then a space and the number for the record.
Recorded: A 0.8
